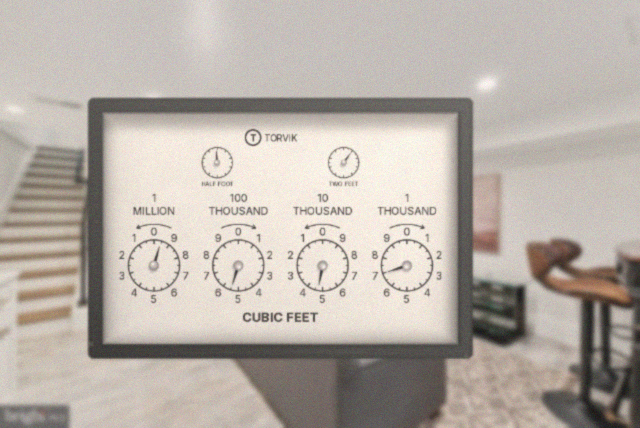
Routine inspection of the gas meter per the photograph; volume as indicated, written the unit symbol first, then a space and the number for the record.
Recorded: ft³ 954700
